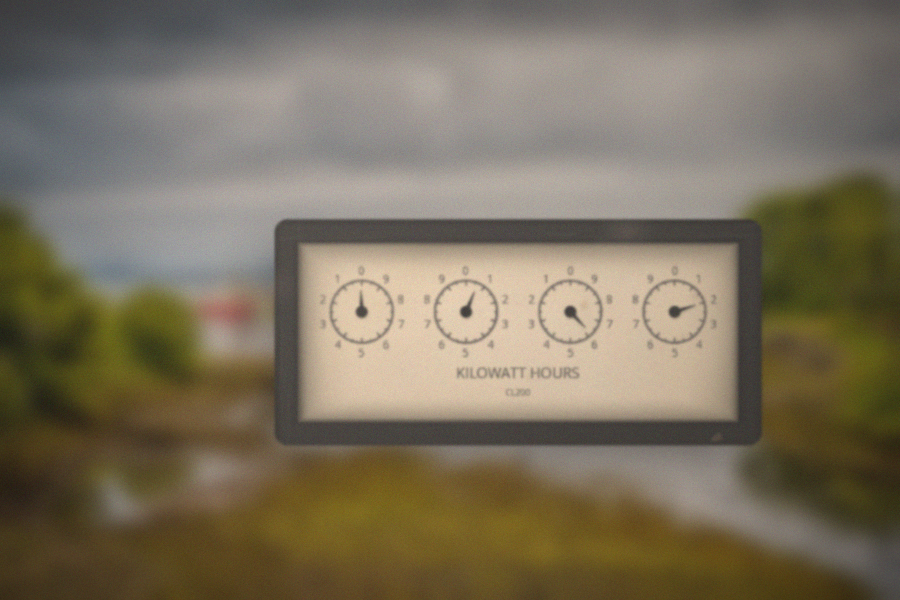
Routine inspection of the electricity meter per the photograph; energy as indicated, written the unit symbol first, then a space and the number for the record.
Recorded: kWh 62
